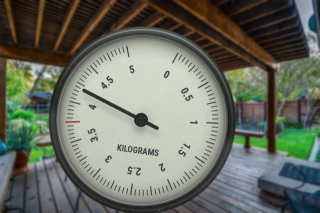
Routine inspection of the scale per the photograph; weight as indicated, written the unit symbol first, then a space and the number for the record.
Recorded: kg 4.2
